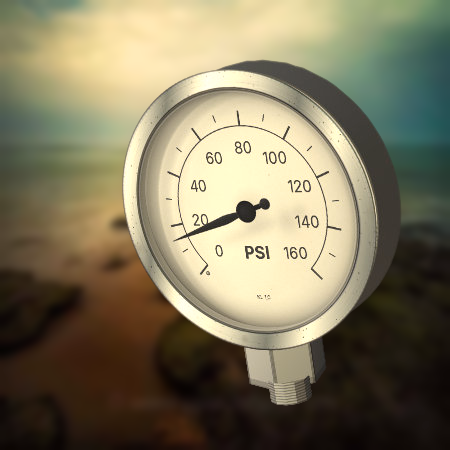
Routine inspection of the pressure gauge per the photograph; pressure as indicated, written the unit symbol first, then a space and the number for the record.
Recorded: psi 15
